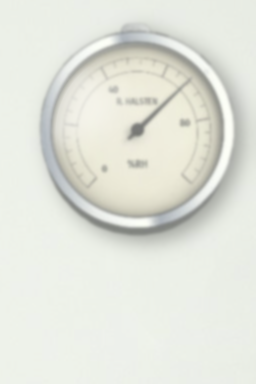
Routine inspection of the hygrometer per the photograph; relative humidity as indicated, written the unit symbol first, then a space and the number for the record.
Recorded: % 68
